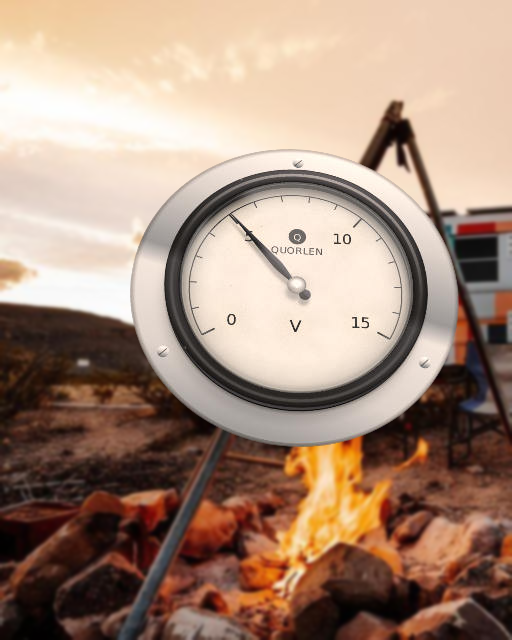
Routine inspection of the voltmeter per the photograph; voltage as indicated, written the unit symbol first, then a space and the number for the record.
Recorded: V 5
